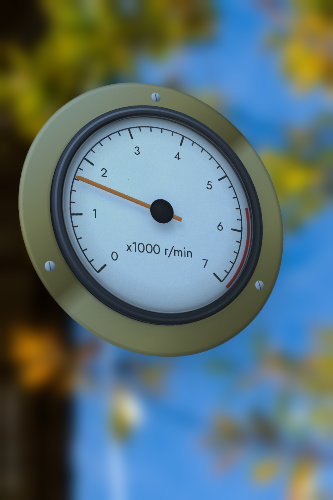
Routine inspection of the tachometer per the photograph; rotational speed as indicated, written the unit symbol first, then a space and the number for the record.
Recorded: rpm 1600
